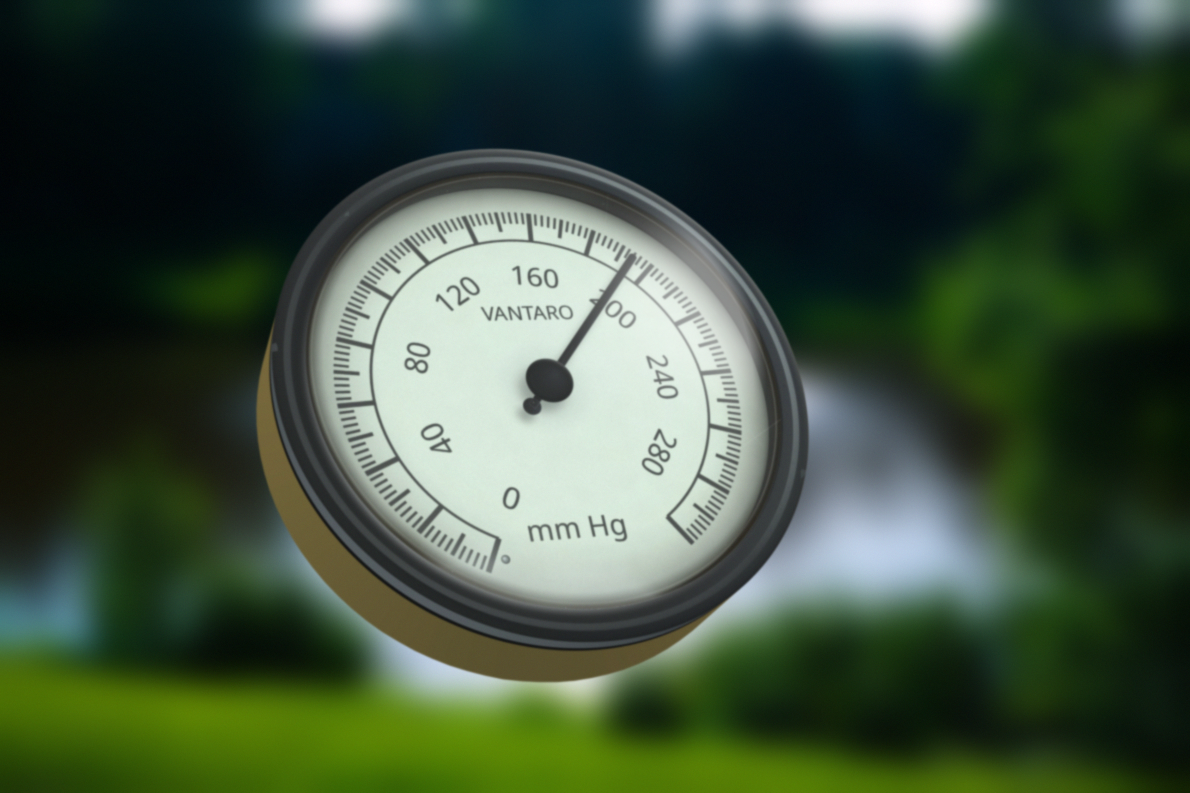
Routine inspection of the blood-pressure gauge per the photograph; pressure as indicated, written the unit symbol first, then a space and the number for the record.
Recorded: mmHg 194
